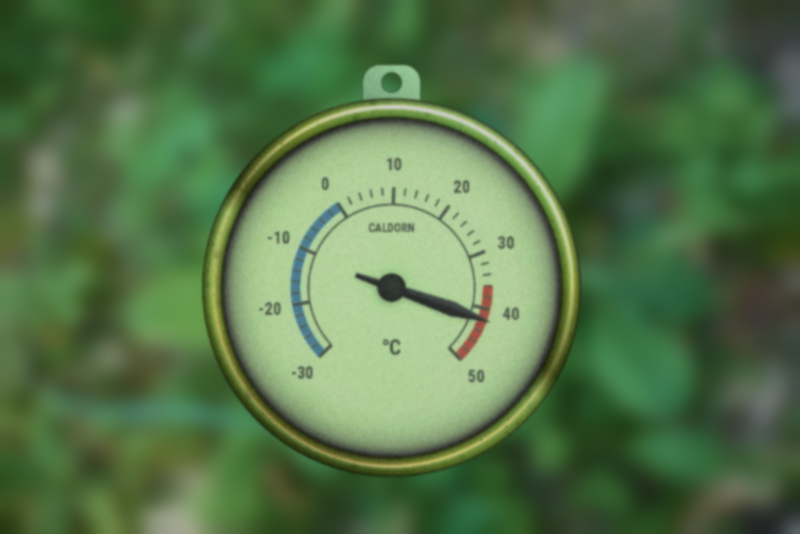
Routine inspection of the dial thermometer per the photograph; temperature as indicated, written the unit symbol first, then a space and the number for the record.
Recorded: °C 42
